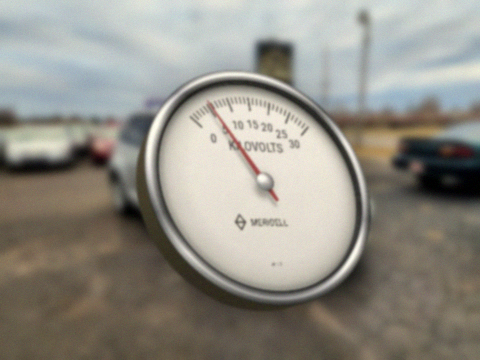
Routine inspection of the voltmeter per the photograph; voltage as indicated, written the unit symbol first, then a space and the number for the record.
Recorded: kV 5
